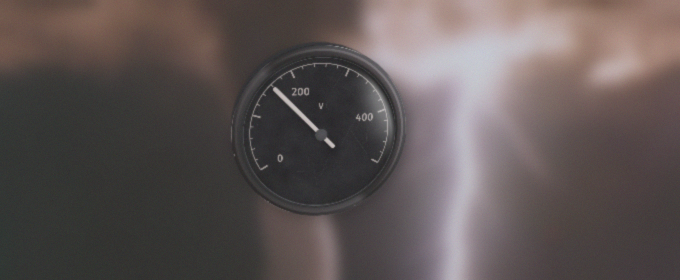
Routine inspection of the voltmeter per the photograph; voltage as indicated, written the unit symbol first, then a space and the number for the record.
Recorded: V 160
